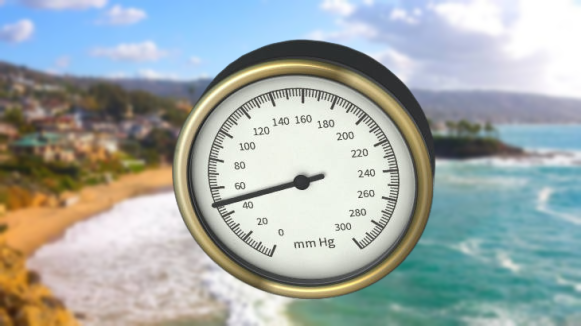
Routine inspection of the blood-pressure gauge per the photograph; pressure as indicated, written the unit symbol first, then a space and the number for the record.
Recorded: mmHg 50
